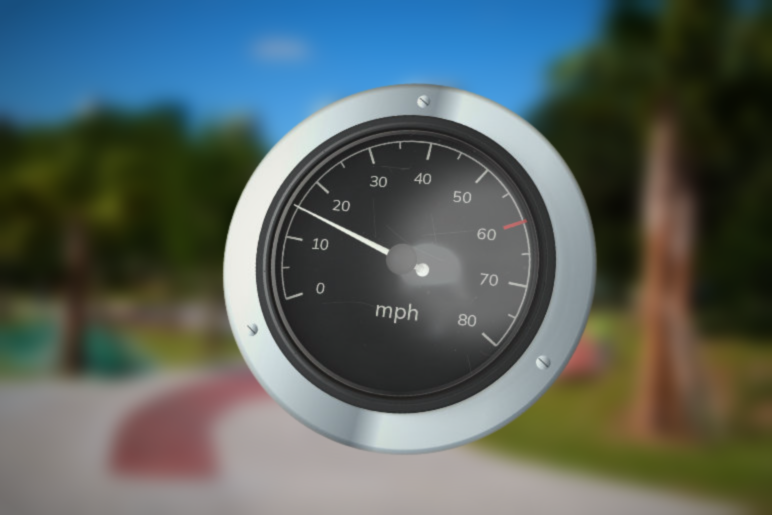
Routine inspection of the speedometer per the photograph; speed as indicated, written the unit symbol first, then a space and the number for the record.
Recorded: mph 15
